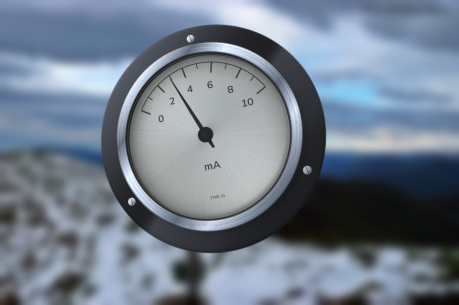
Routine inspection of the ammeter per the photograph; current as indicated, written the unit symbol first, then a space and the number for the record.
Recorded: mA 3
